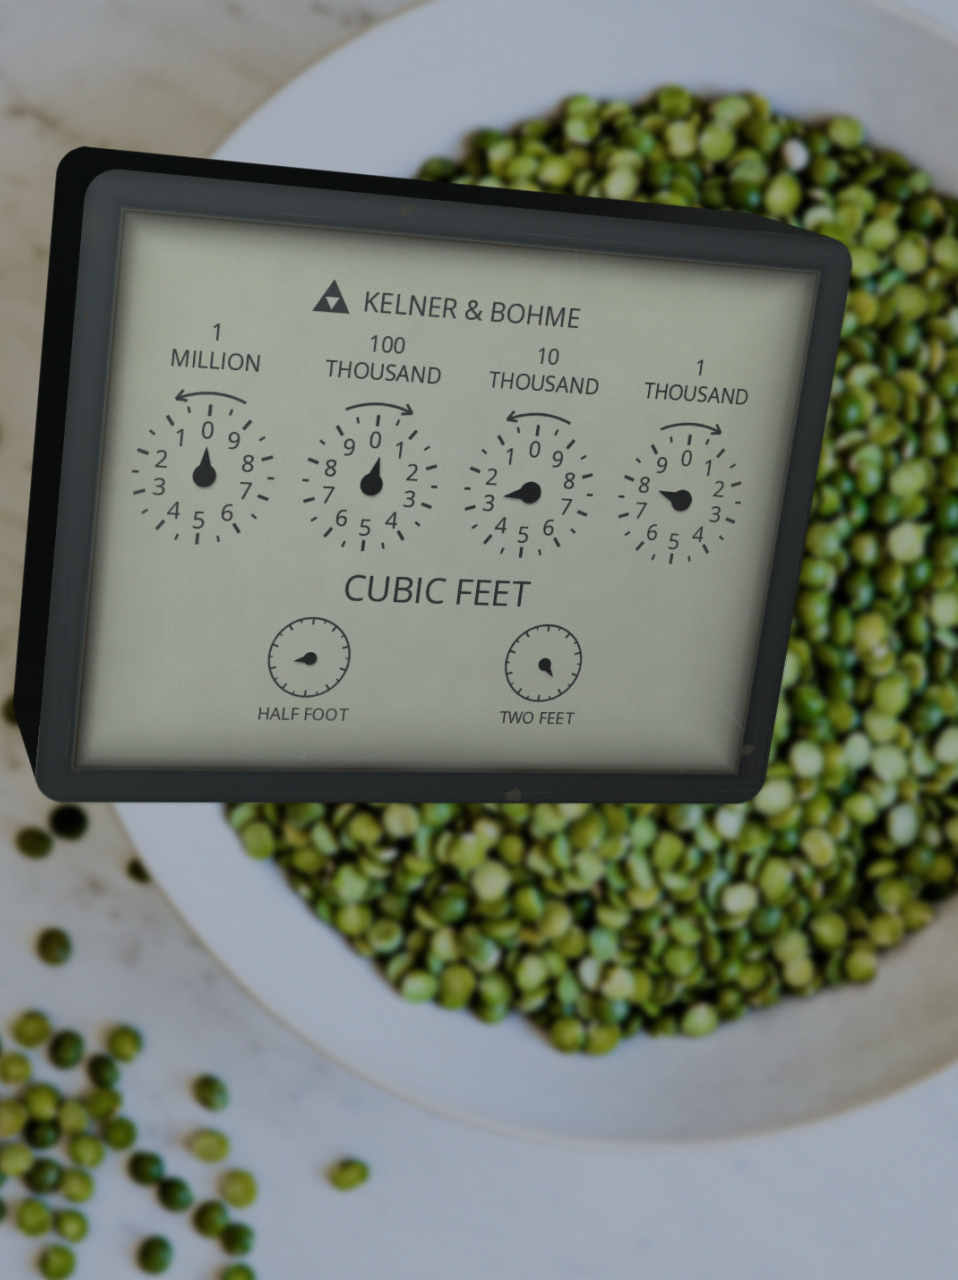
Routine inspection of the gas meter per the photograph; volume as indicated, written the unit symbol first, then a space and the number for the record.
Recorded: ft³ 2800
